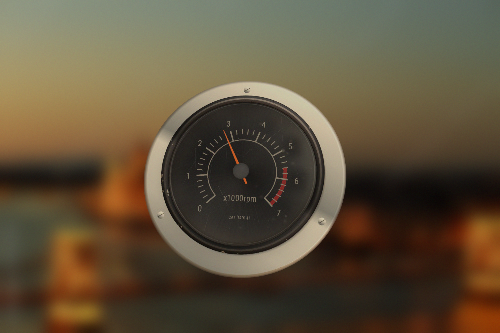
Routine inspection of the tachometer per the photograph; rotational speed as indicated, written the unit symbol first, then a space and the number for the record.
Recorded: rpm 2800
